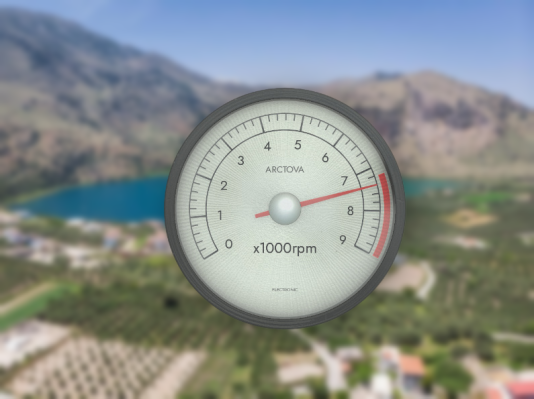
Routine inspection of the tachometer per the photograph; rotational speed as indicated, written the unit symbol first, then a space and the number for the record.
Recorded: rpm 7400
